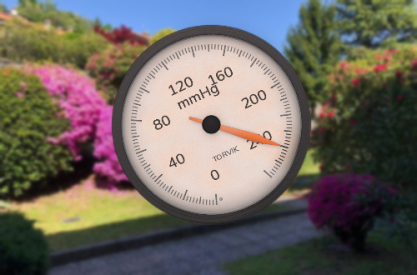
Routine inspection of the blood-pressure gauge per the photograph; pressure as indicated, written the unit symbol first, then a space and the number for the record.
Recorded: mmHg 240
